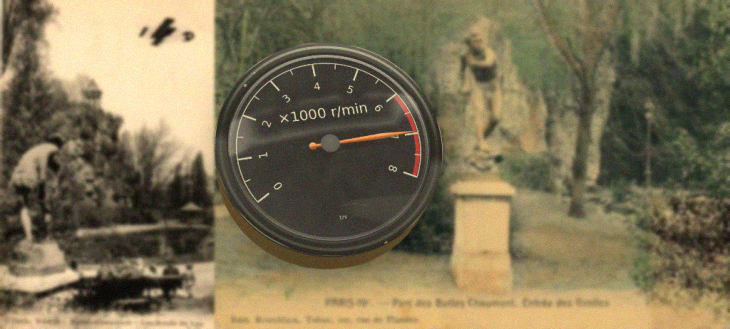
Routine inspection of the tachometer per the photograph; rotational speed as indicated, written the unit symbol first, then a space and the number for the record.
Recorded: rpm 7000
